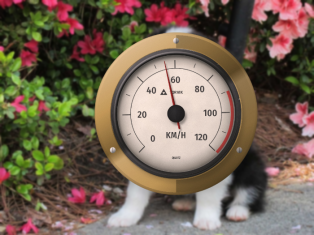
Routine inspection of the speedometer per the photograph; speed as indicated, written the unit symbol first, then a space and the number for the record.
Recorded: km/h 55
